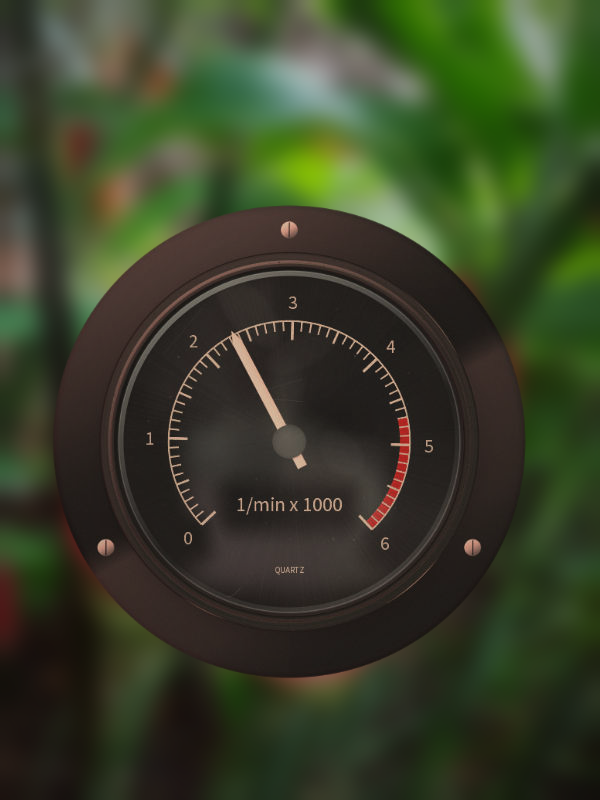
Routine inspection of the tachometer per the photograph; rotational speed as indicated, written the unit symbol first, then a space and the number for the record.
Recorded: rpm 2350
